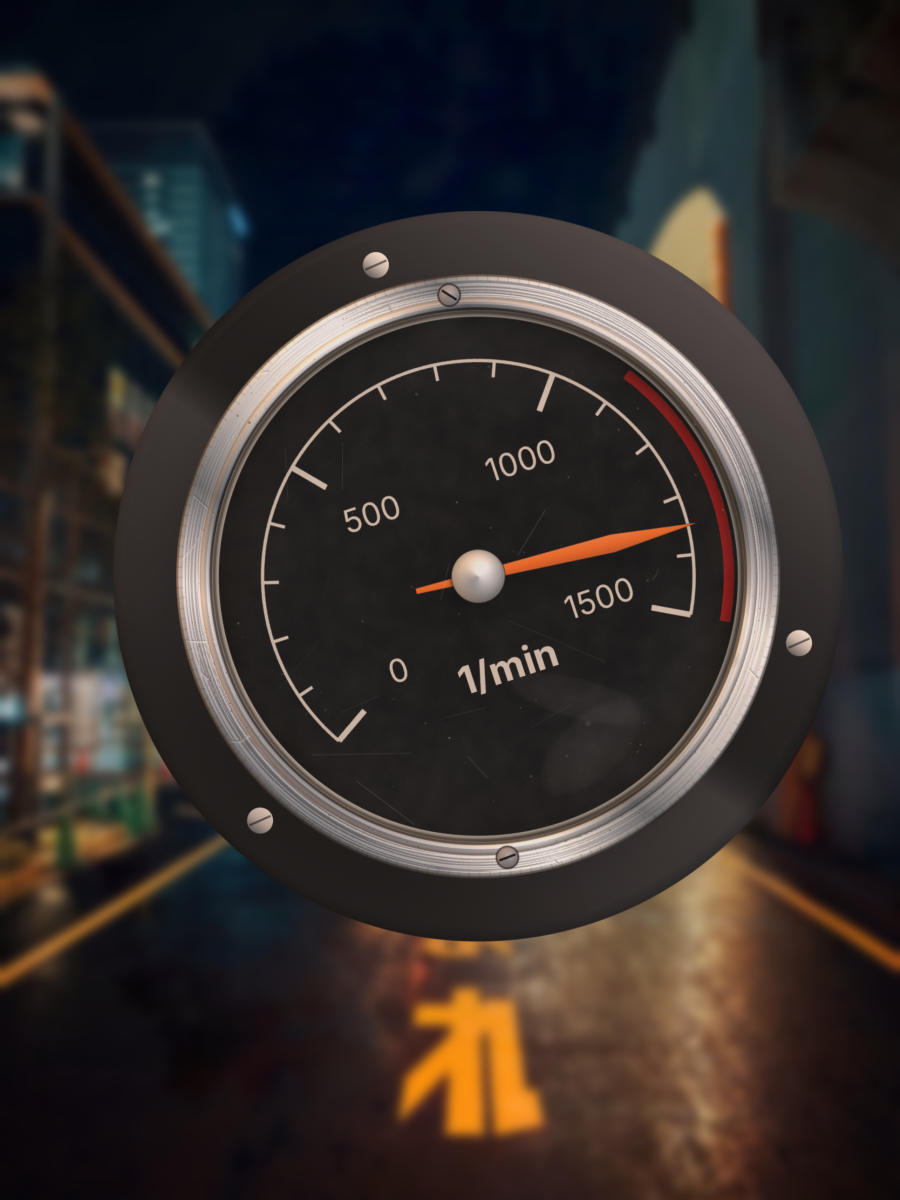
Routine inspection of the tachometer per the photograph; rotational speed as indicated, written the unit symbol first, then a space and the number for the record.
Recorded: rpm 1350
